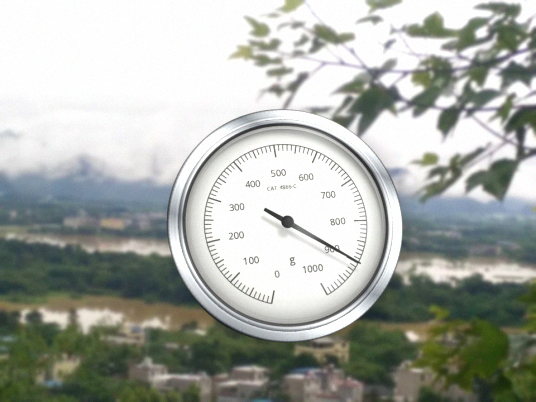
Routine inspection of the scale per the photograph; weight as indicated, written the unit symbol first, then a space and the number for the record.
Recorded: g 900
